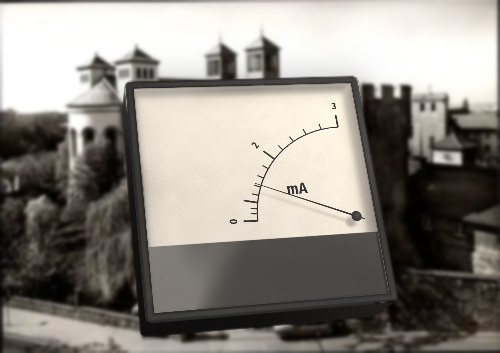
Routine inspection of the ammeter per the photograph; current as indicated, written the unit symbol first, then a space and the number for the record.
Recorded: mA 1.4
